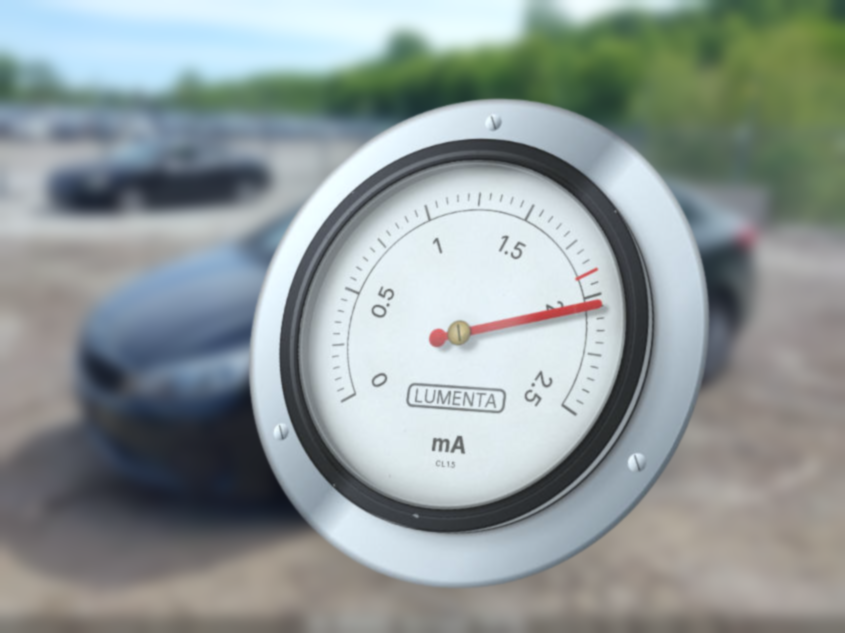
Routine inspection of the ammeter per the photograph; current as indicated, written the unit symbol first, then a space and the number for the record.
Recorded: mA 2.05
